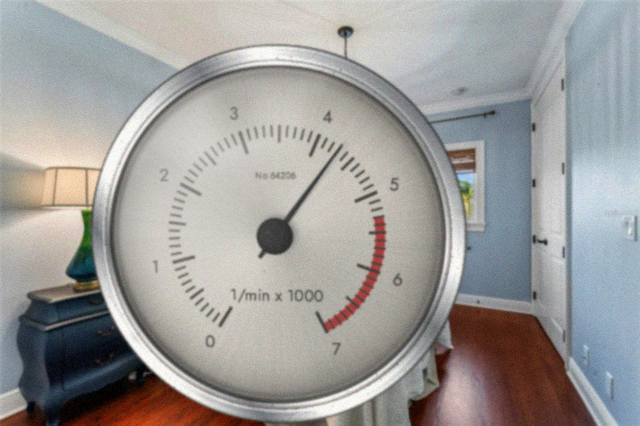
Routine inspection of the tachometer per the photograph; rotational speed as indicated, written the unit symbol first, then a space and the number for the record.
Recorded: rpm 4300
